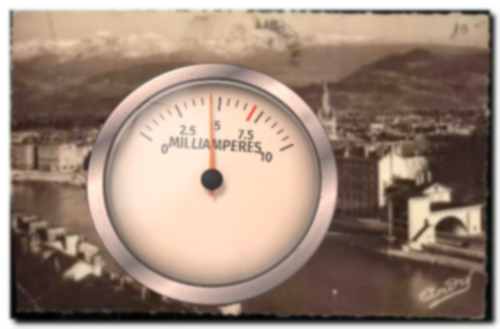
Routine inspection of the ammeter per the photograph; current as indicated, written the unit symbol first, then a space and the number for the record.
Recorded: mA 4.5
